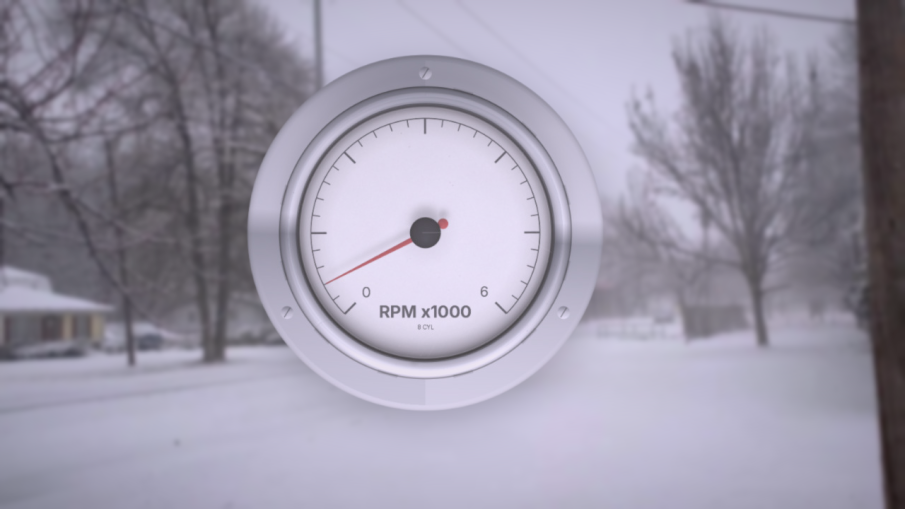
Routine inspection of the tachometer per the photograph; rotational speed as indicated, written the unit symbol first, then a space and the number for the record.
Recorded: rpm 400
